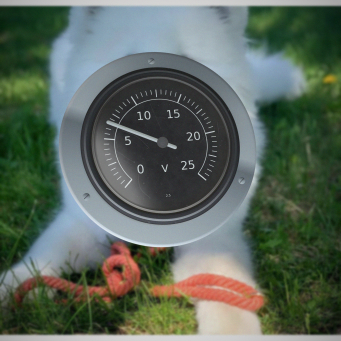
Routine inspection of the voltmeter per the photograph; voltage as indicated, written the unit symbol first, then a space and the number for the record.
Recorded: V 6.5
